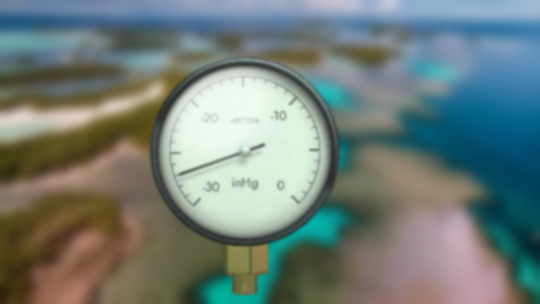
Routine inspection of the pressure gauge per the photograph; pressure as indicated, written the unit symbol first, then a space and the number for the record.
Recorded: inHg -27
